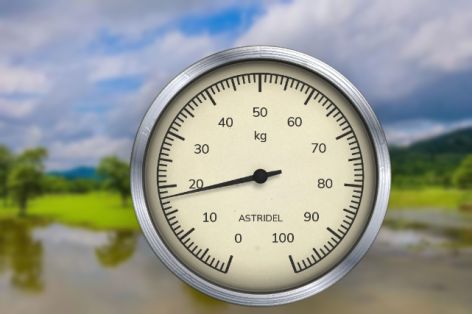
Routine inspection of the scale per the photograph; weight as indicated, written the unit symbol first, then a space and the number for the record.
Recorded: kg 18
